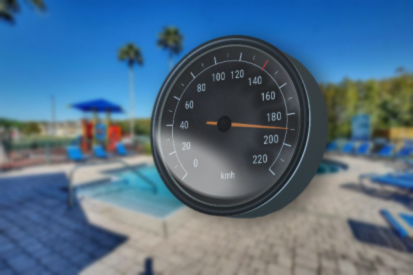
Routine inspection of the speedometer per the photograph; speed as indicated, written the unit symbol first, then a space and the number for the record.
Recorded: km/h 190
